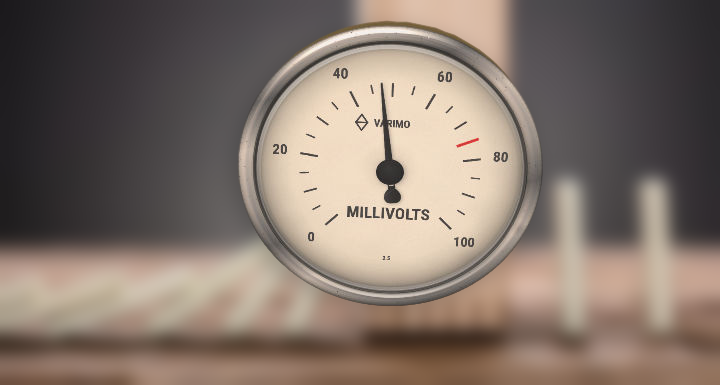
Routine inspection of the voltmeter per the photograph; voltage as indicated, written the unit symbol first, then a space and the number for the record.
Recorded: mV 47.5
